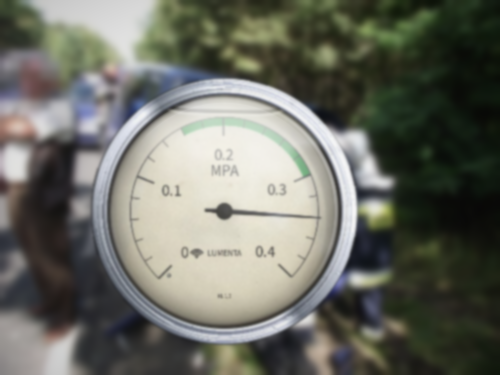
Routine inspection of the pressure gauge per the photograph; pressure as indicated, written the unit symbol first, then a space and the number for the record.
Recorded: MPa 0.34
